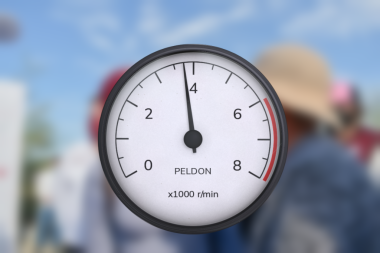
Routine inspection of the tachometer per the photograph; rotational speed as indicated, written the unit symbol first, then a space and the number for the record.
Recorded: rpm 3750
